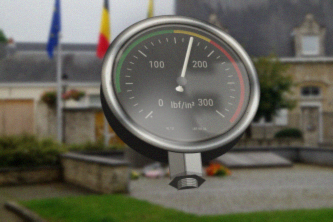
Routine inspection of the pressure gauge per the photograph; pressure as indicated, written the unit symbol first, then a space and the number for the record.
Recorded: psi 170
